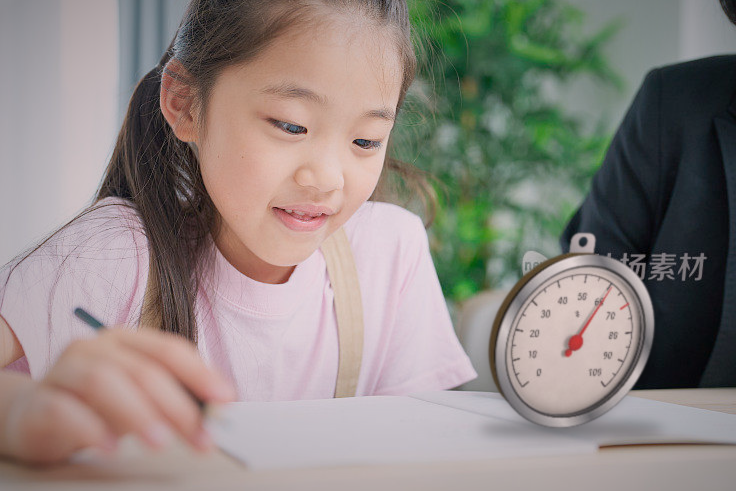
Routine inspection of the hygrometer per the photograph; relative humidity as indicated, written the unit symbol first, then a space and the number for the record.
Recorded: % 60
